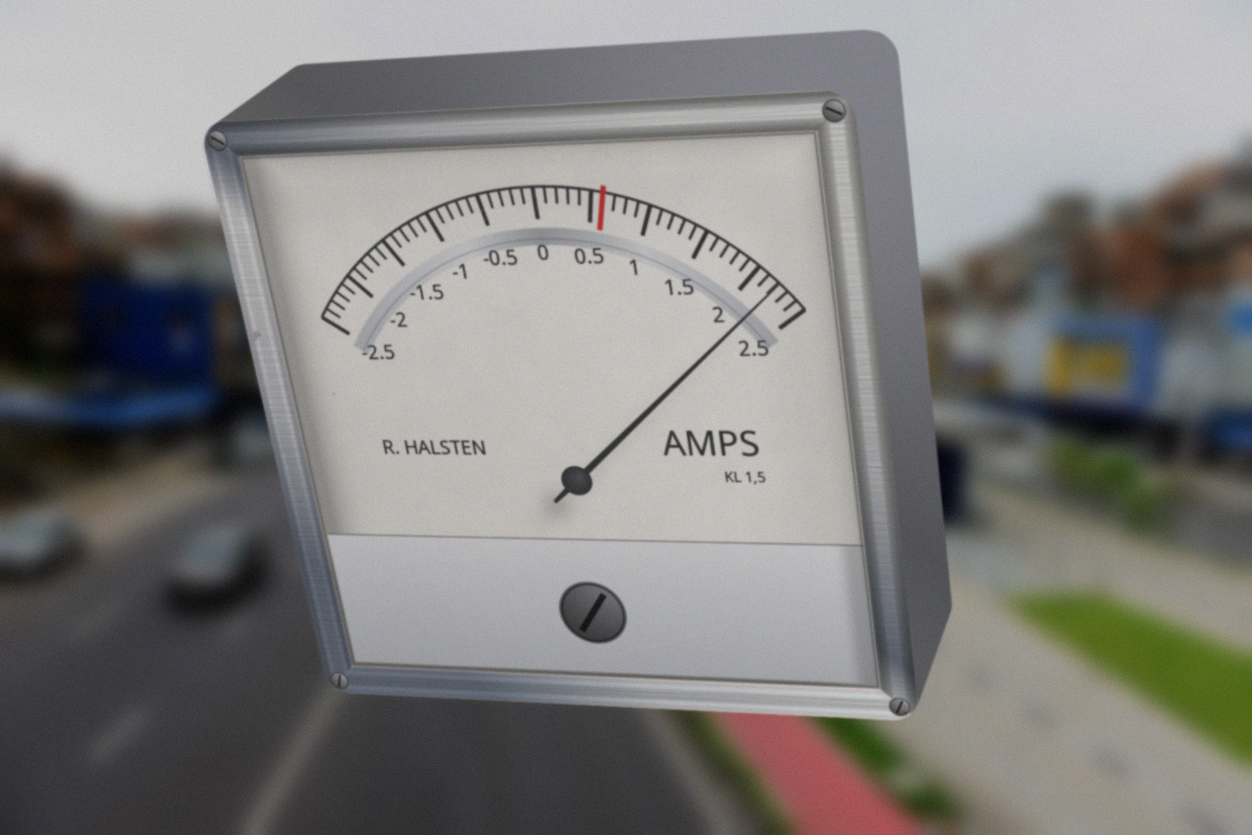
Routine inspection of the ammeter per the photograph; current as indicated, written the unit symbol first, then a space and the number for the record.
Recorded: A 2.2
